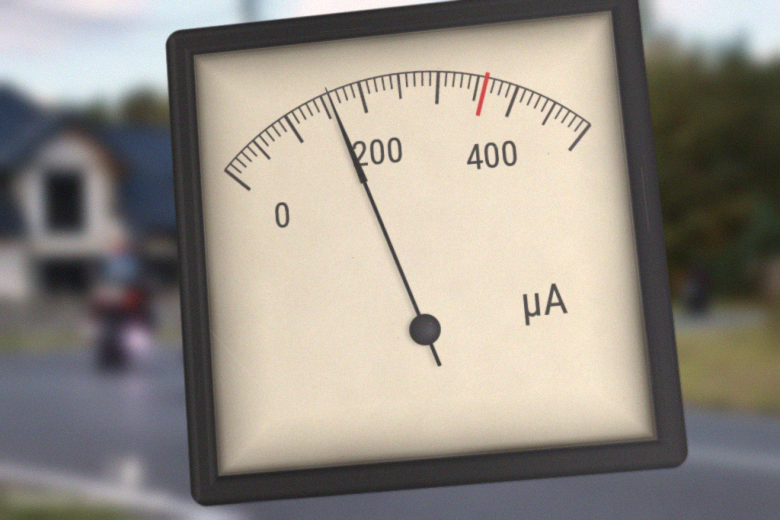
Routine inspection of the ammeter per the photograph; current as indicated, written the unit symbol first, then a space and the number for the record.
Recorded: µA 160
